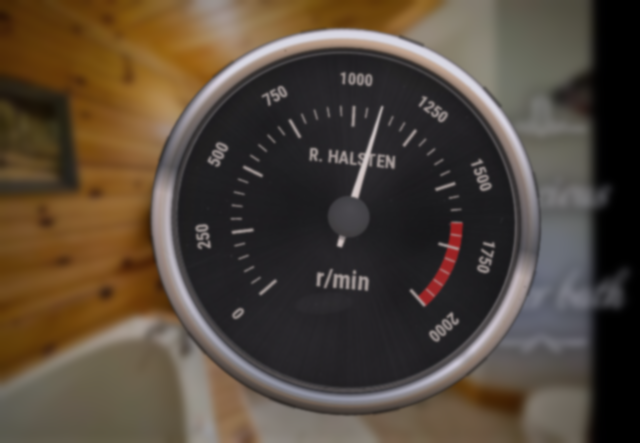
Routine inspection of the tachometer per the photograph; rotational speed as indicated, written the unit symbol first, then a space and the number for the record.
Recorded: rpm 1100
